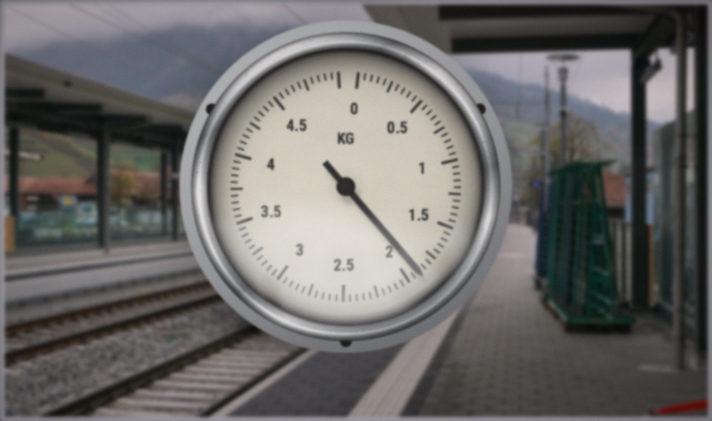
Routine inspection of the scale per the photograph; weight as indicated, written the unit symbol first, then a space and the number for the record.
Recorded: kg 1.9
